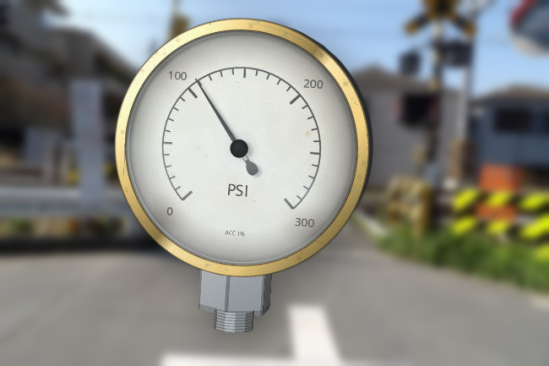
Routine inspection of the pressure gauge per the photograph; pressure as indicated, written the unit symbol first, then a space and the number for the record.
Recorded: psi 110
